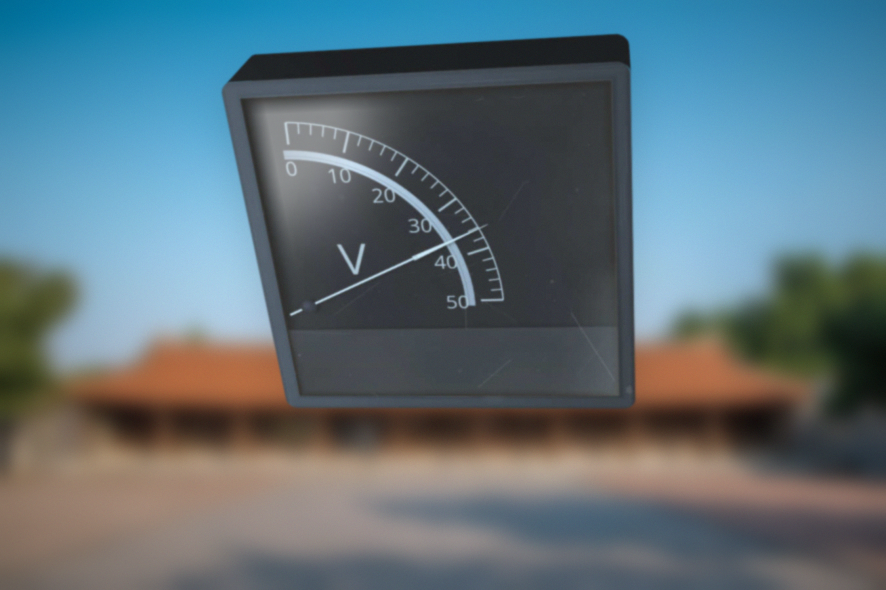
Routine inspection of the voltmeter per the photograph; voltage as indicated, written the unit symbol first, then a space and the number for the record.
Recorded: V 36
